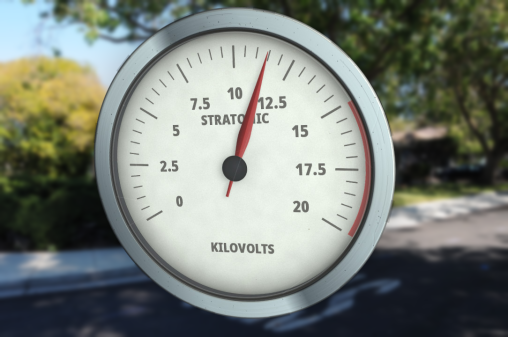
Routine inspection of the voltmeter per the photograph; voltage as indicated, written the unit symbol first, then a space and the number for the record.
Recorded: kV 11.5
